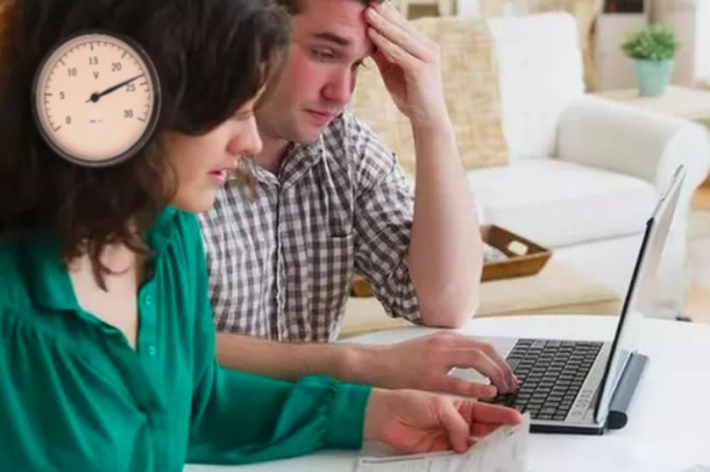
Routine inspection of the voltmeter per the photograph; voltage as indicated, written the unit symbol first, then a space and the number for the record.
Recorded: V 24
